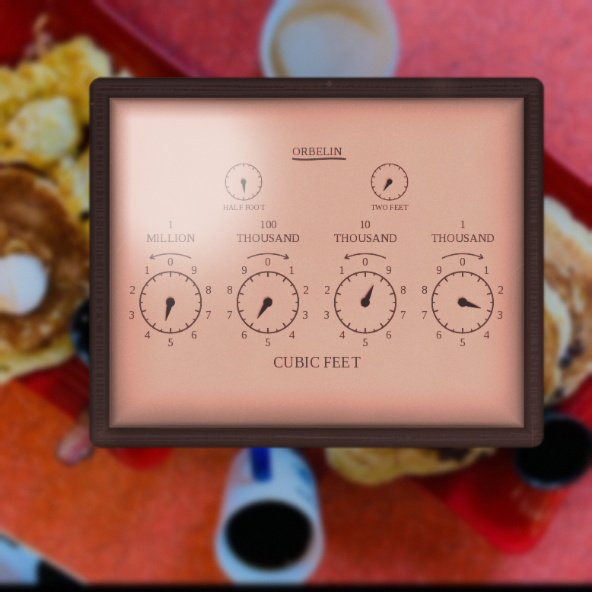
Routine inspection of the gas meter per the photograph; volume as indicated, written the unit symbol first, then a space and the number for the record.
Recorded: ft³ 459300
